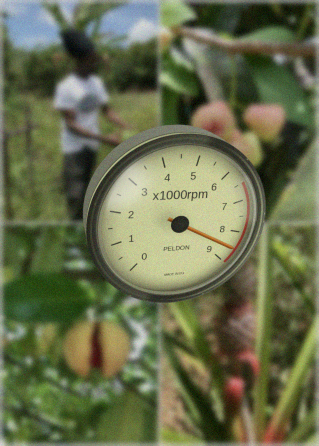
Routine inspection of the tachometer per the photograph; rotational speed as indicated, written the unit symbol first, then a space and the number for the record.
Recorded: rpm 8500
